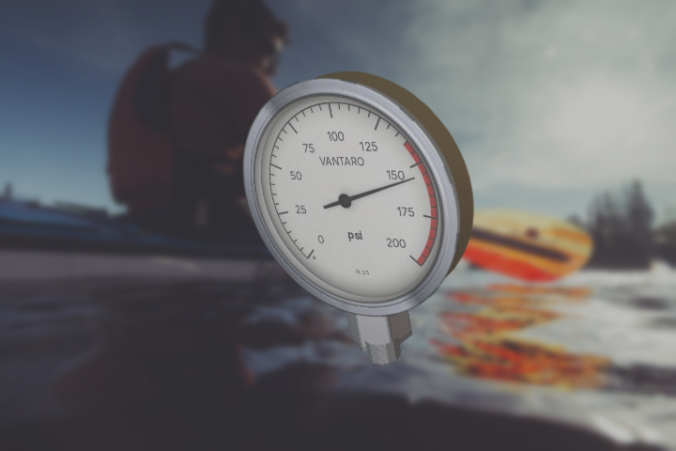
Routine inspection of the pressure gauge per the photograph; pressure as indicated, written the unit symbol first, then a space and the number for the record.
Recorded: psi 155
